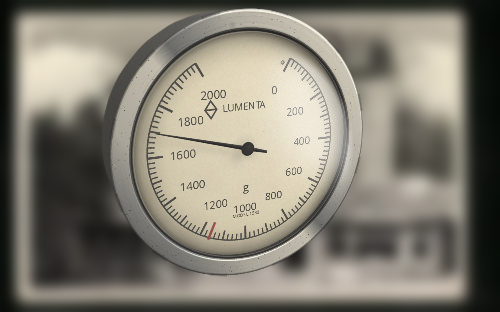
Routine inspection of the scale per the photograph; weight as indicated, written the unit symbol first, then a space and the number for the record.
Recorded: g 1700
